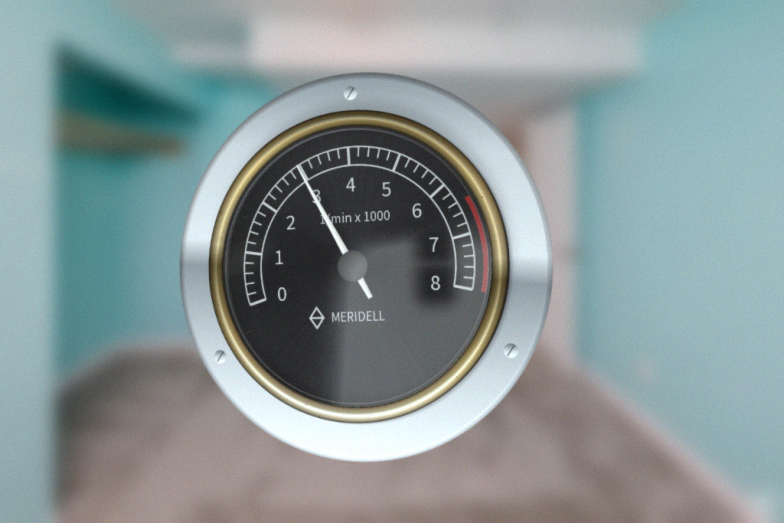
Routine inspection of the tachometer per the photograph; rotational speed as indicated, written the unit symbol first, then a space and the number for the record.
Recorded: rpm 3000
